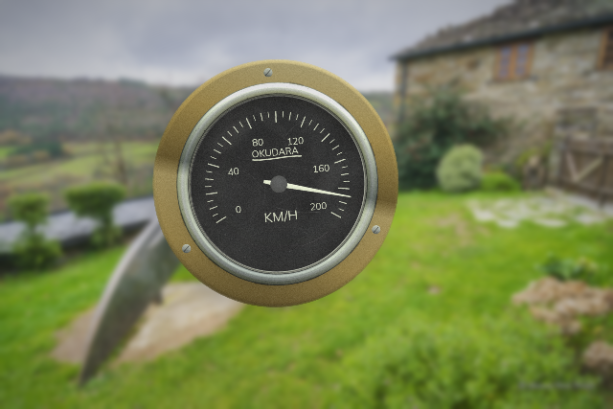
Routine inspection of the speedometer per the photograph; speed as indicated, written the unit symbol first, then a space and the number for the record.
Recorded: km/h 185
